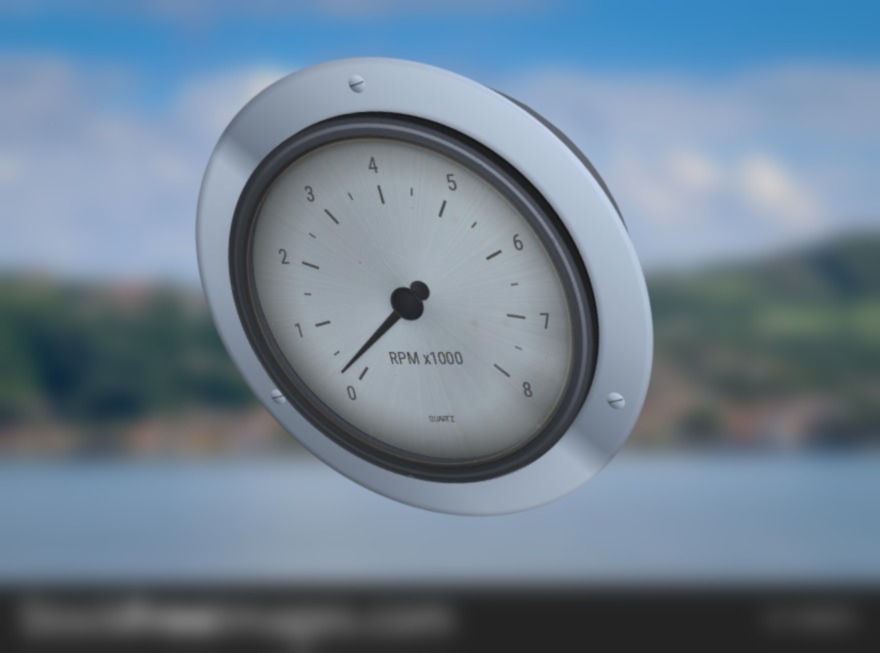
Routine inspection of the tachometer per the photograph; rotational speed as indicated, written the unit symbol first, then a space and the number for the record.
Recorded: rpm 250
